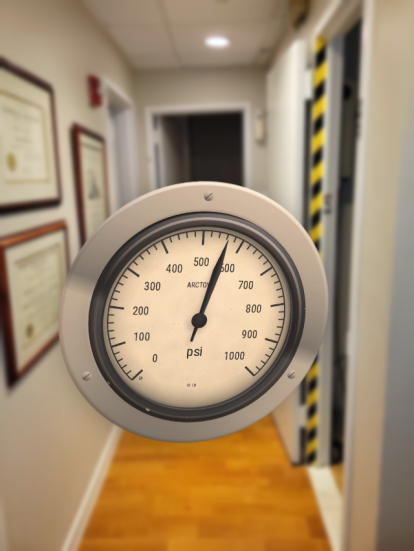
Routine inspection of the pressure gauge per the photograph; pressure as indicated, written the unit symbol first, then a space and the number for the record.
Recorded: psi 560
